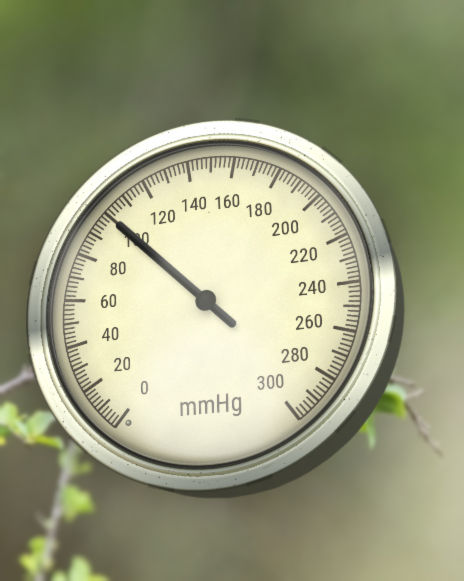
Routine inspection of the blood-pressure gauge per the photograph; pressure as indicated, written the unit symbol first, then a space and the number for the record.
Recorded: mmHg 100
